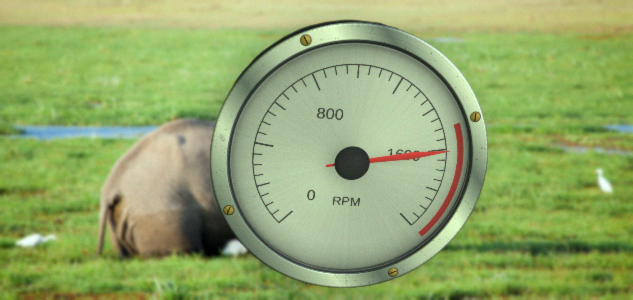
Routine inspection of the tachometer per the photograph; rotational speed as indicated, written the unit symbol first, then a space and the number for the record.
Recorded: rpm 1600
